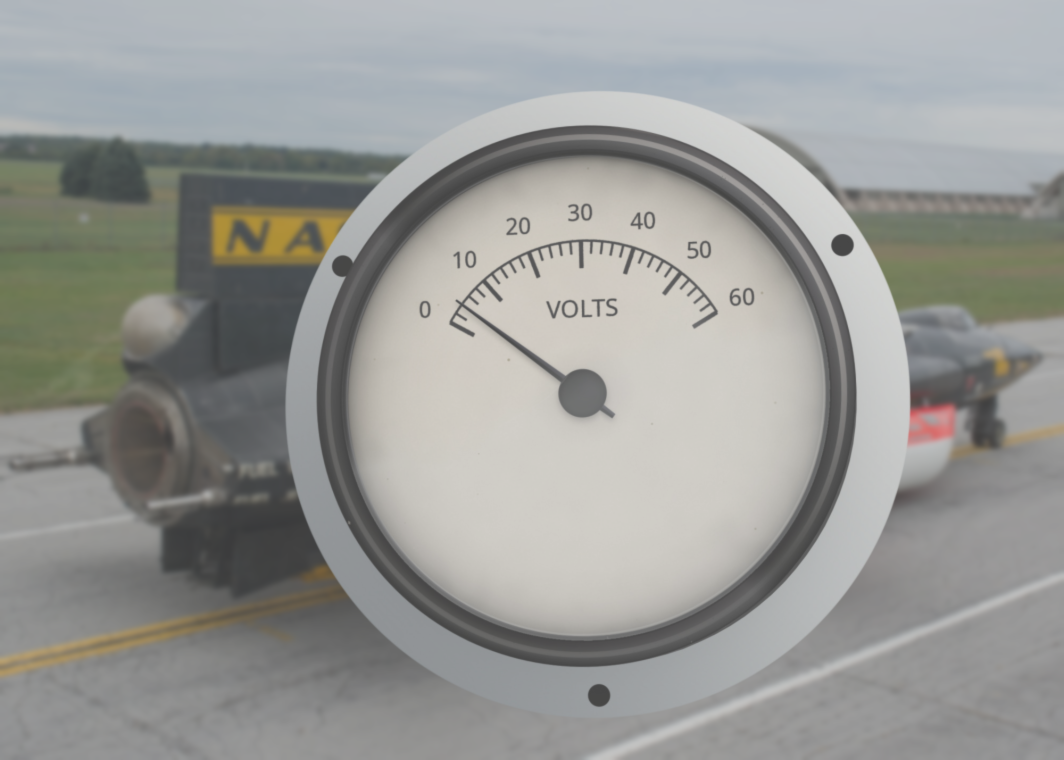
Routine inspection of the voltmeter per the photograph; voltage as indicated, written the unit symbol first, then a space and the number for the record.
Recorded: V 4
